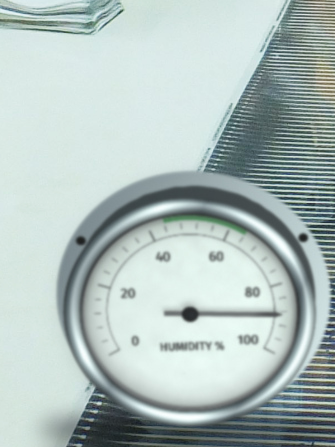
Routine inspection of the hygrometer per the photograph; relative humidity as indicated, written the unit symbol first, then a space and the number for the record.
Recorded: % 88
